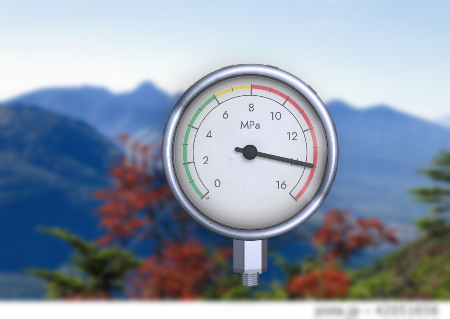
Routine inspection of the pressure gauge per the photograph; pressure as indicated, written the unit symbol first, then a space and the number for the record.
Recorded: MPa 14
